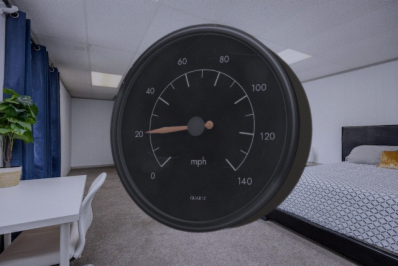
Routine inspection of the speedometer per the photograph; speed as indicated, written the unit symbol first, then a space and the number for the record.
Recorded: mph 20
